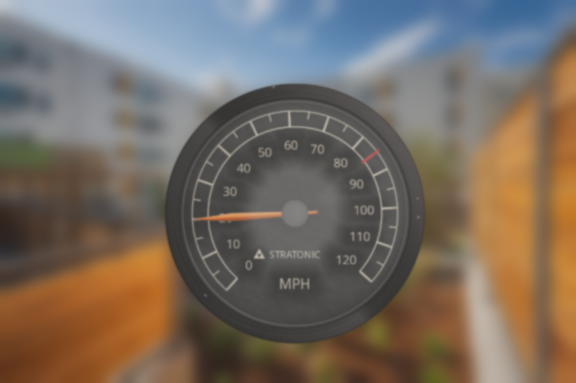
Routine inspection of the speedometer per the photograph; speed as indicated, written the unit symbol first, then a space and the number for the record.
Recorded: mph 20
